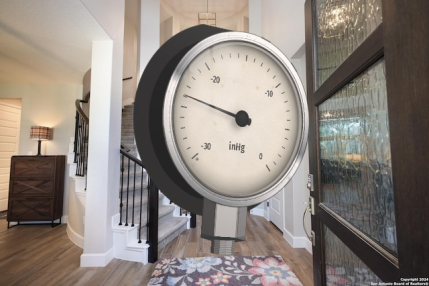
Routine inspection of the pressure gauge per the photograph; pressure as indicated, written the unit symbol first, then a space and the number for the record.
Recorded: inHg -24
